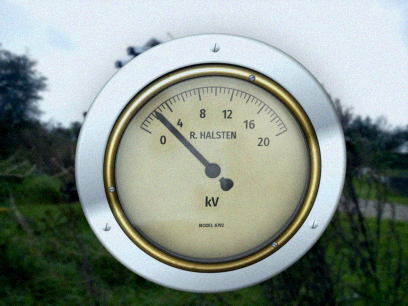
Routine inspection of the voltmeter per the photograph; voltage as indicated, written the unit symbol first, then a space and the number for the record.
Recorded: kV 2.5
